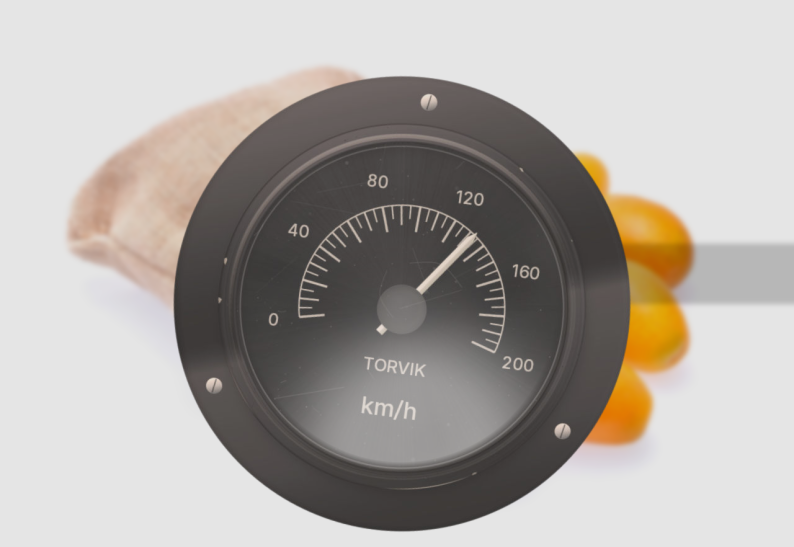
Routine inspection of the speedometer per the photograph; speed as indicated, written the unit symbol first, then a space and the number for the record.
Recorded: km/h 132.5
